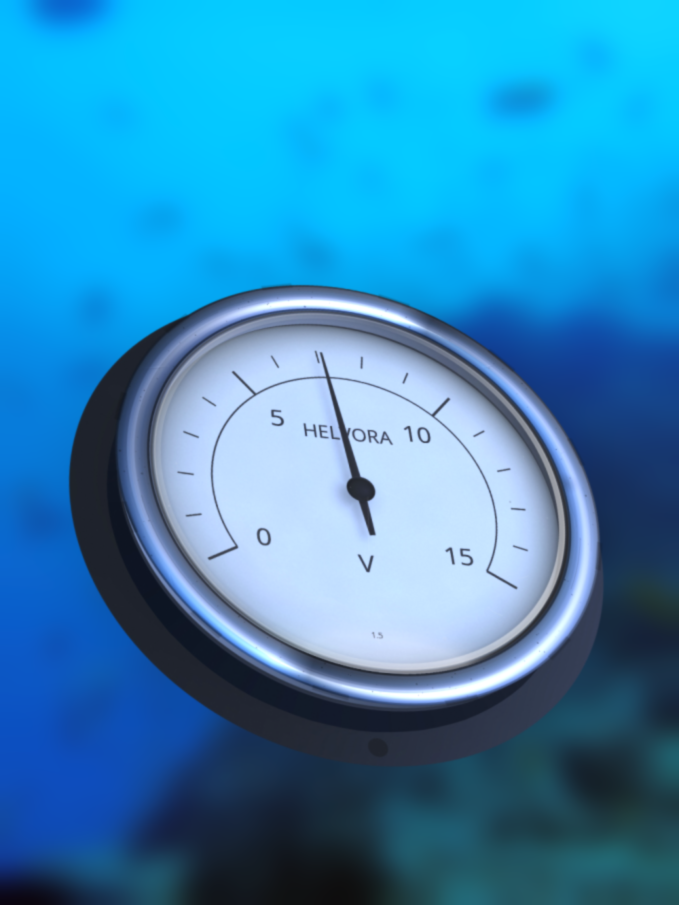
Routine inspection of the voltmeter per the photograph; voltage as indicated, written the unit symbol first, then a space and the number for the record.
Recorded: V 7
